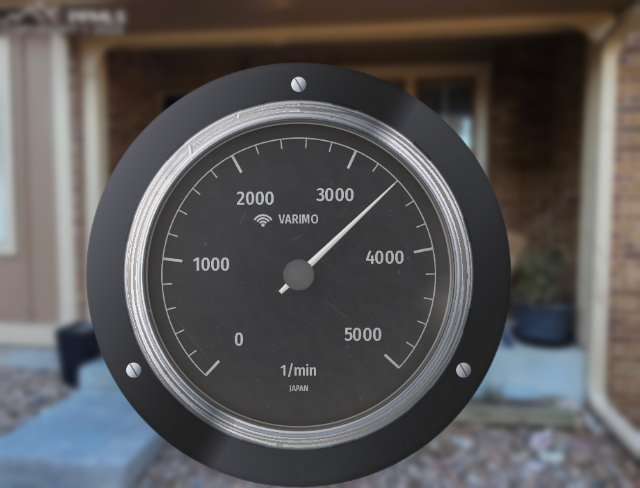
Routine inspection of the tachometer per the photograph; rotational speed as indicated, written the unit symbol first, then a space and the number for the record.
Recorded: rpm 3400
